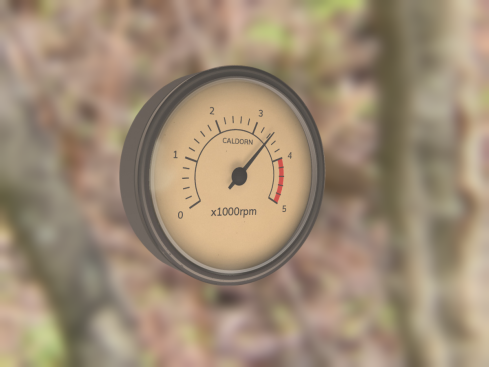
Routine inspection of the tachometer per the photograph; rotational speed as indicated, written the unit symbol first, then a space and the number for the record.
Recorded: rpm 3400
